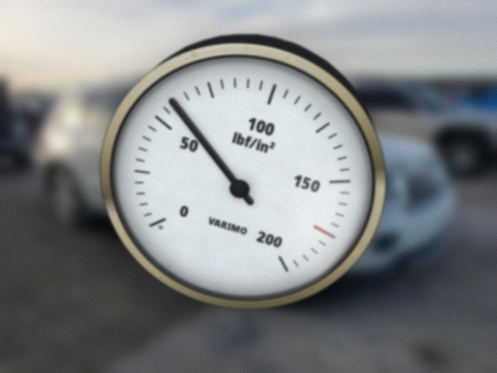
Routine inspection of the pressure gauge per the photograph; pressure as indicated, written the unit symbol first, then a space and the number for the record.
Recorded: psi 60
